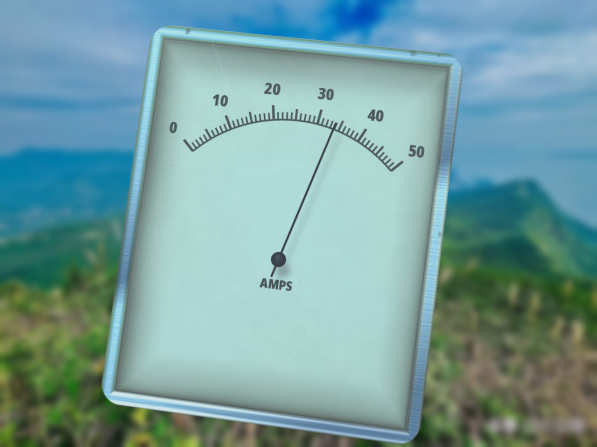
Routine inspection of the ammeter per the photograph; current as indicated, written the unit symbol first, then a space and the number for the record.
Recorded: A 34
